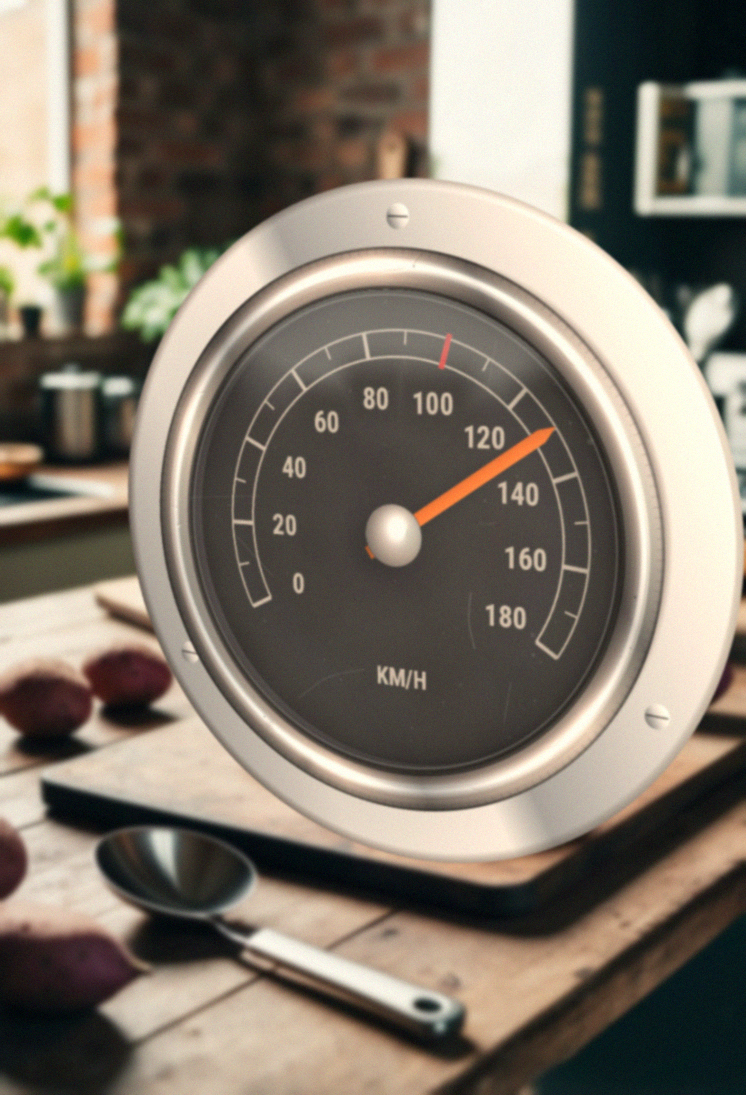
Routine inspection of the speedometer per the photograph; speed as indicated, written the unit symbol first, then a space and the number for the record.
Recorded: km/h 130
